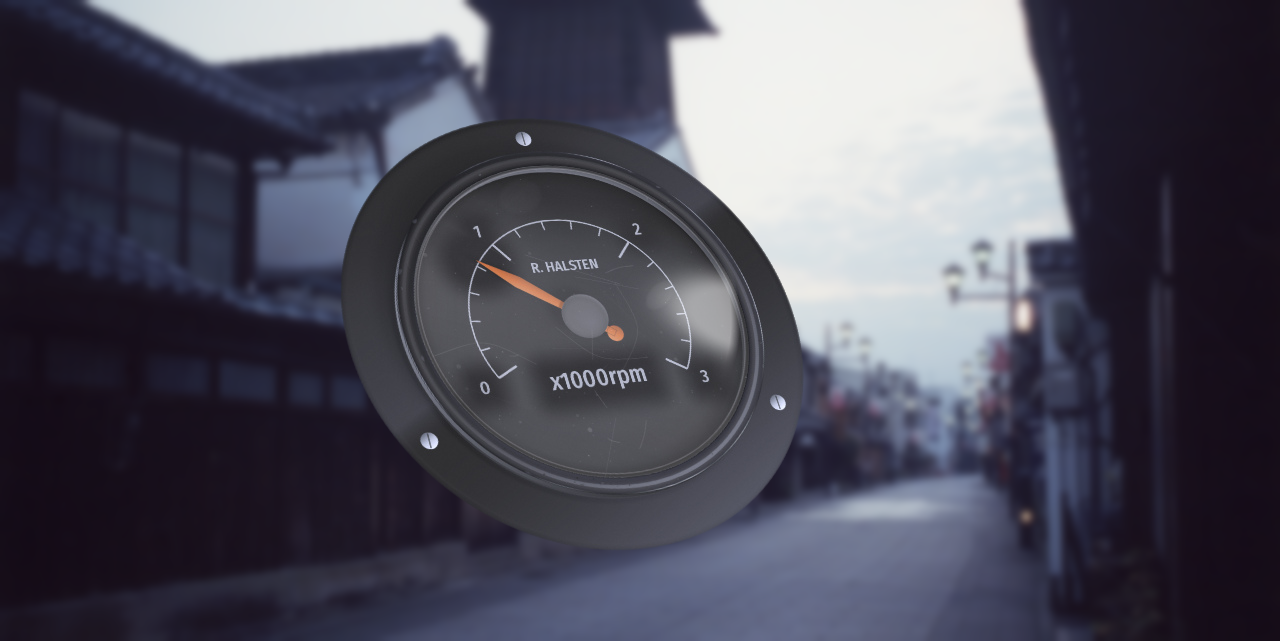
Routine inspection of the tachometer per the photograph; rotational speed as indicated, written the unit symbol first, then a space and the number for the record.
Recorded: rpm 800
